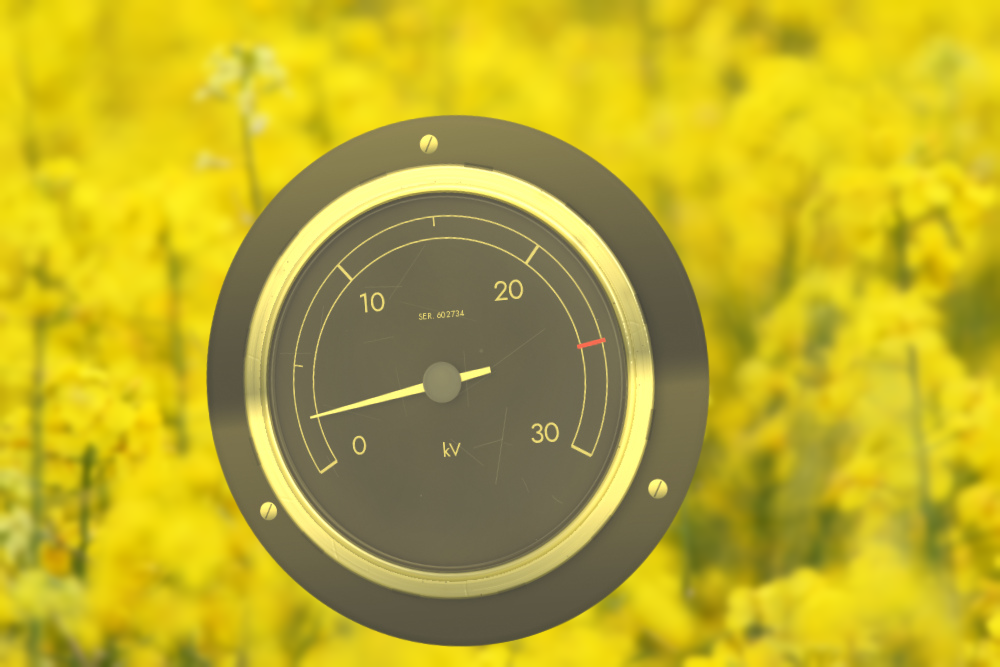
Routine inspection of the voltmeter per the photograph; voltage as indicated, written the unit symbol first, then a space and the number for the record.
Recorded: kV 2.5
